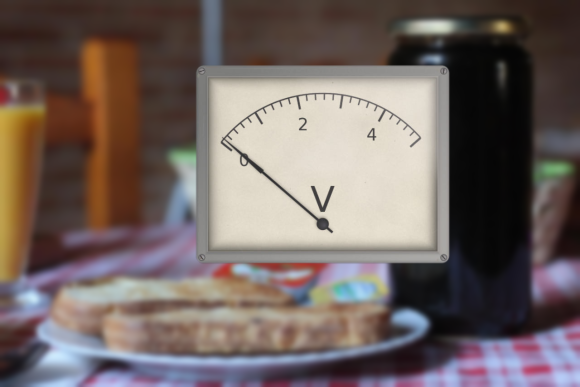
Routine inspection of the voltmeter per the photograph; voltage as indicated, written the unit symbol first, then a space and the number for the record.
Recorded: V 0.1
